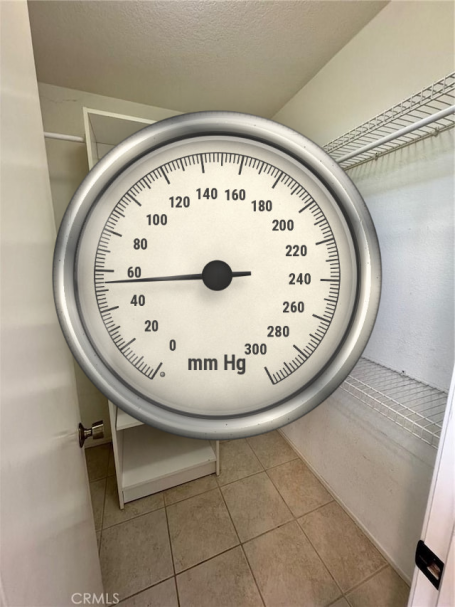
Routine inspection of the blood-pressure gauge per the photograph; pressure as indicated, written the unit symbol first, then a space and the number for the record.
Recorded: mmHg 54
